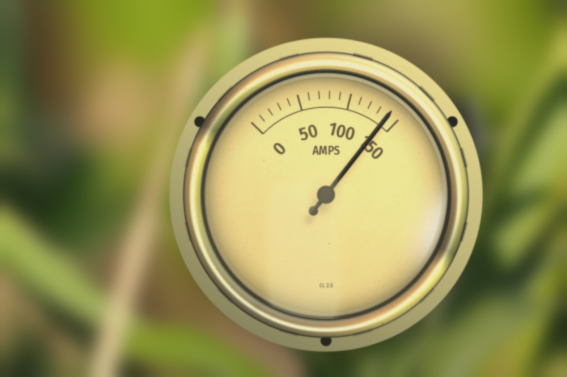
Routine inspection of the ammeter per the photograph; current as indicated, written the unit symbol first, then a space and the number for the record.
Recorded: A 140
